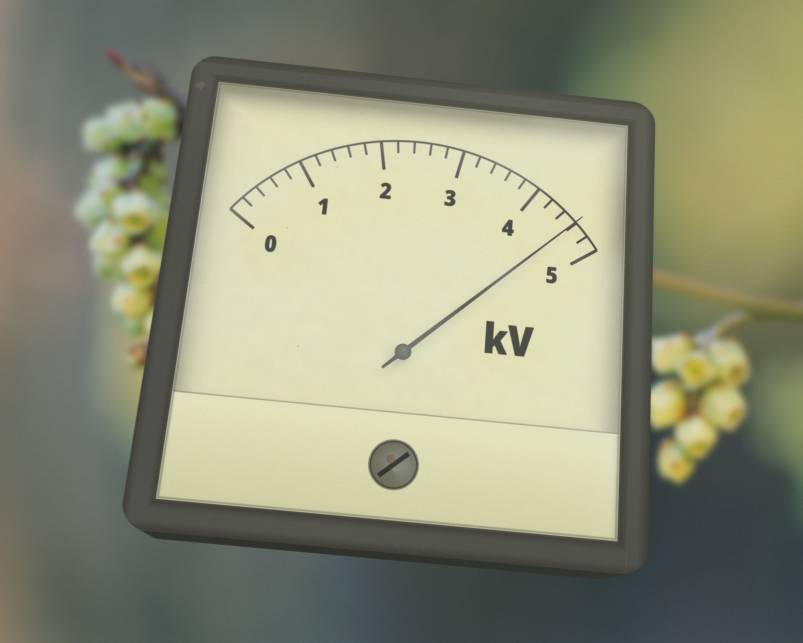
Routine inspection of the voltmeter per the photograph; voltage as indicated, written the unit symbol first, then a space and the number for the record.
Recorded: kV 4.6
